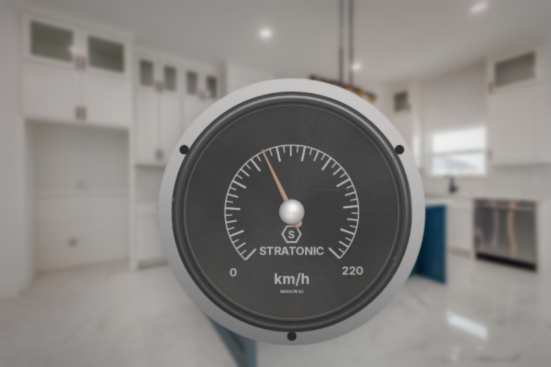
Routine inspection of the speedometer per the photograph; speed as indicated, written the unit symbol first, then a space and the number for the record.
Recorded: km/h 90
